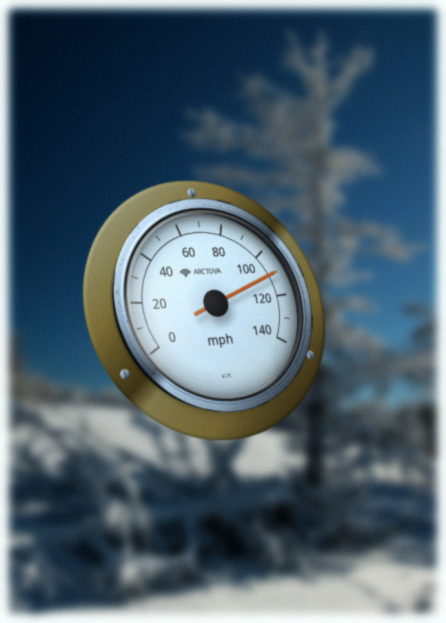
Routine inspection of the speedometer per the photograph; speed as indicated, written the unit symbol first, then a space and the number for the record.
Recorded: mph 110
